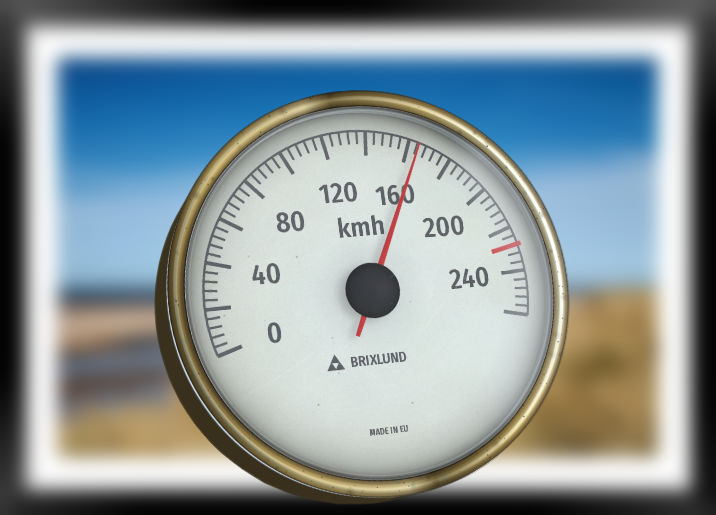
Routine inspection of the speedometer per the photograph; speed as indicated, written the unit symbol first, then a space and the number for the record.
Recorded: km/h 164
